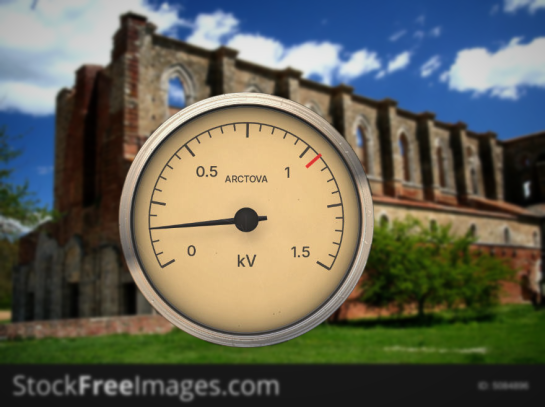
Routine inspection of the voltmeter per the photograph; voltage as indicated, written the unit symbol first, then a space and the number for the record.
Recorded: kV 0.15
